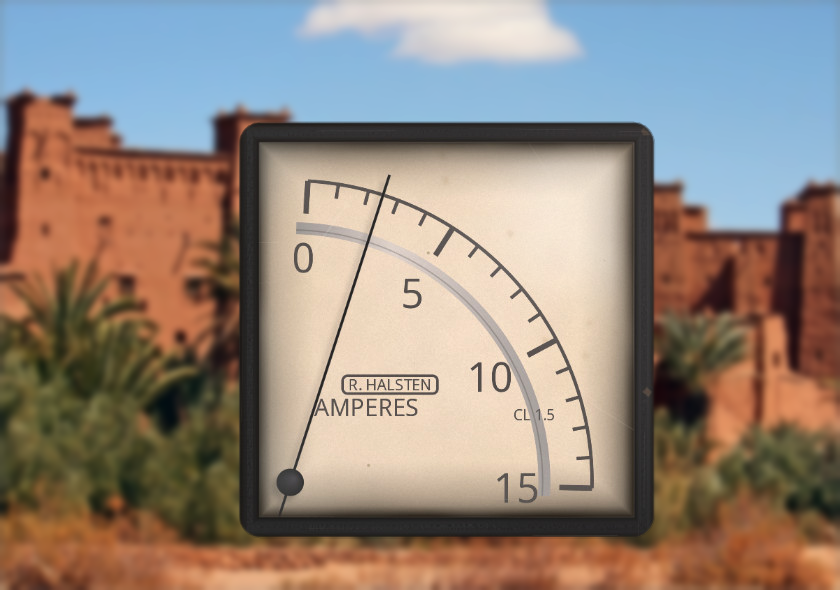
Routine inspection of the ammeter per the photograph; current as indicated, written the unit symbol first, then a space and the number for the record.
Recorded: A 2.5
